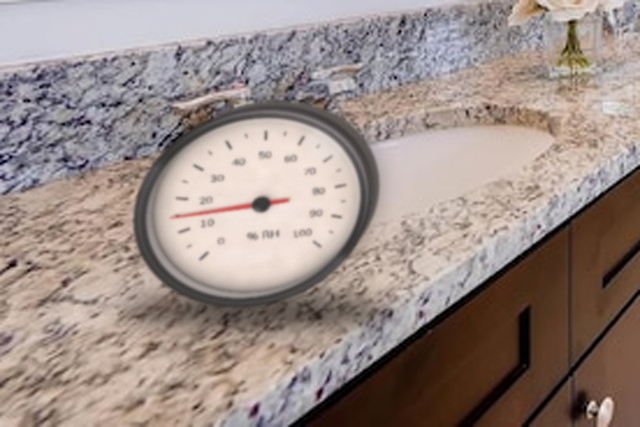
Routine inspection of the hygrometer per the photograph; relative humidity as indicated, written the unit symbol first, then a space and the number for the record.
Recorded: % 15
